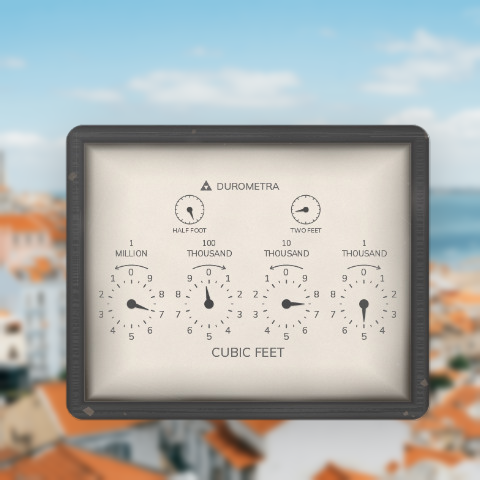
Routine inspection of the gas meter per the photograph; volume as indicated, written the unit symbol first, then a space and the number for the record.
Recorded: ft³ 697500
